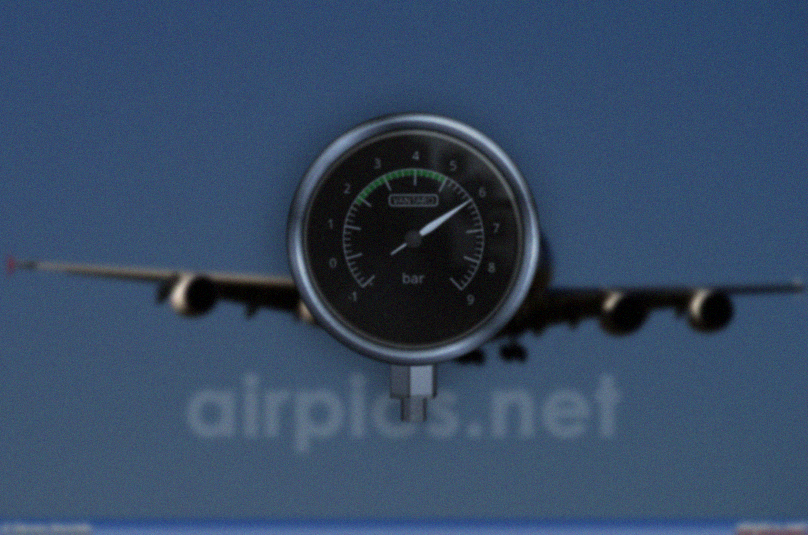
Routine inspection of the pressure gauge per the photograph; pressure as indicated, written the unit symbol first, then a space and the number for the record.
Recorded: bar 6
